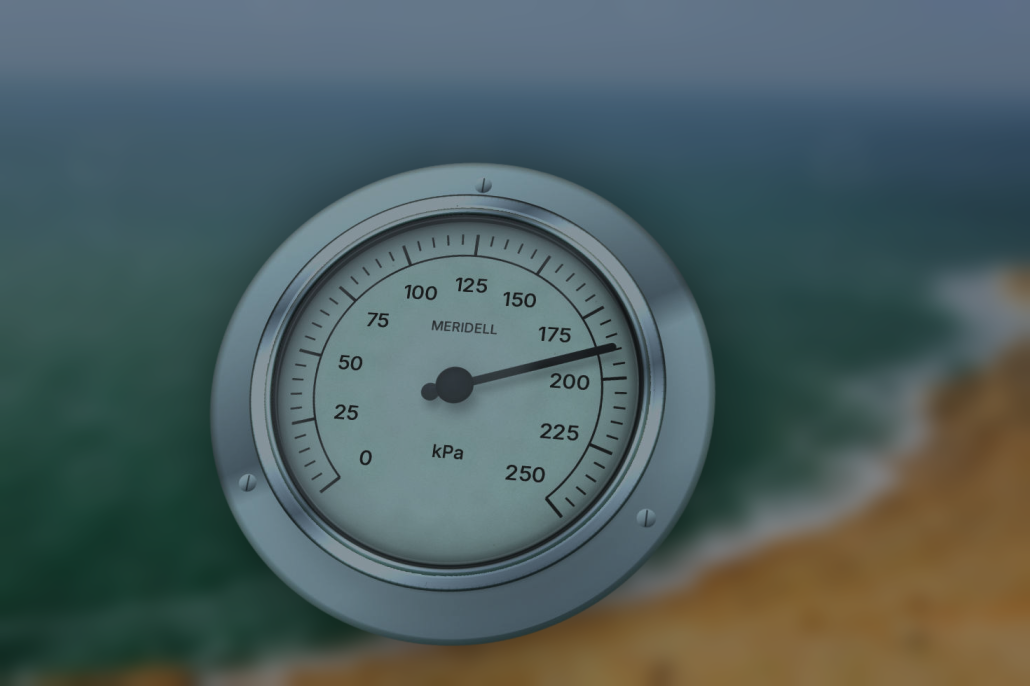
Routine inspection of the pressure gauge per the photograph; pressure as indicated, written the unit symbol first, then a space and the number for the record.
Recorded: kPa 190
